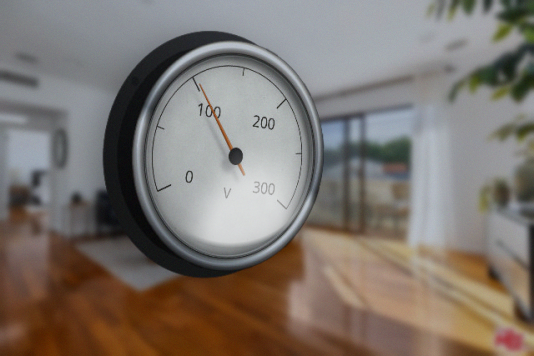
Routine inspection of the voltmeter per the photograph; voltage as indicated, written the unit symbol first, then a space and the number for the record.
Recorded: V 100
